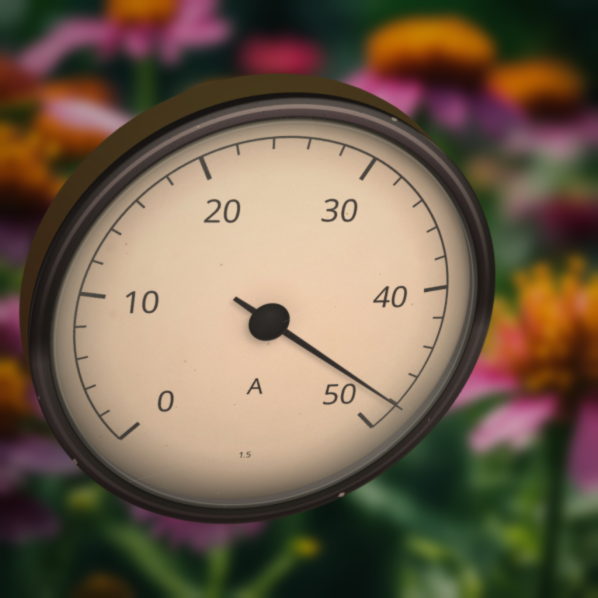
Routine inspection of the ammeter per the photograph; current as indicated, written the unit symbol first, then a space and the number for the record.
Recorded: A 48
